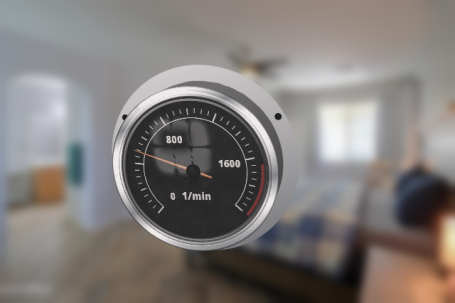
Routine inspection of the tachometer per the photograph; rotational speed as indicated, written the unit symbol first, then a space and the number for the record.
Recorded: rpm 500
